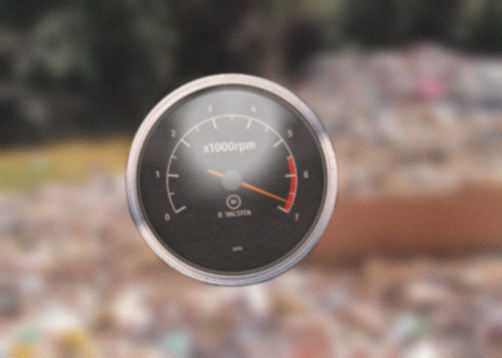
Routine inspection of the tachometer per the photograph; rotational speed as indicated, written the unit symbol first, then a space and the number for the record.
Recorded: rpm 6750
